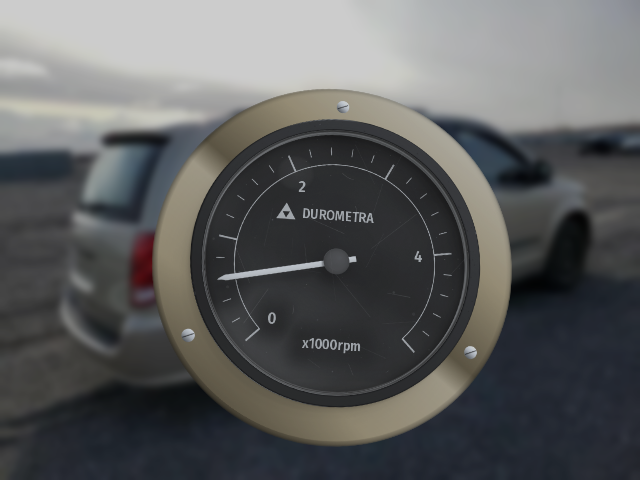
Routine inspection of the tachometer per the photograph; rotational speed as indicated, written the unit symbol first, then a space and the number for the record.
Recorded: rpm 600
